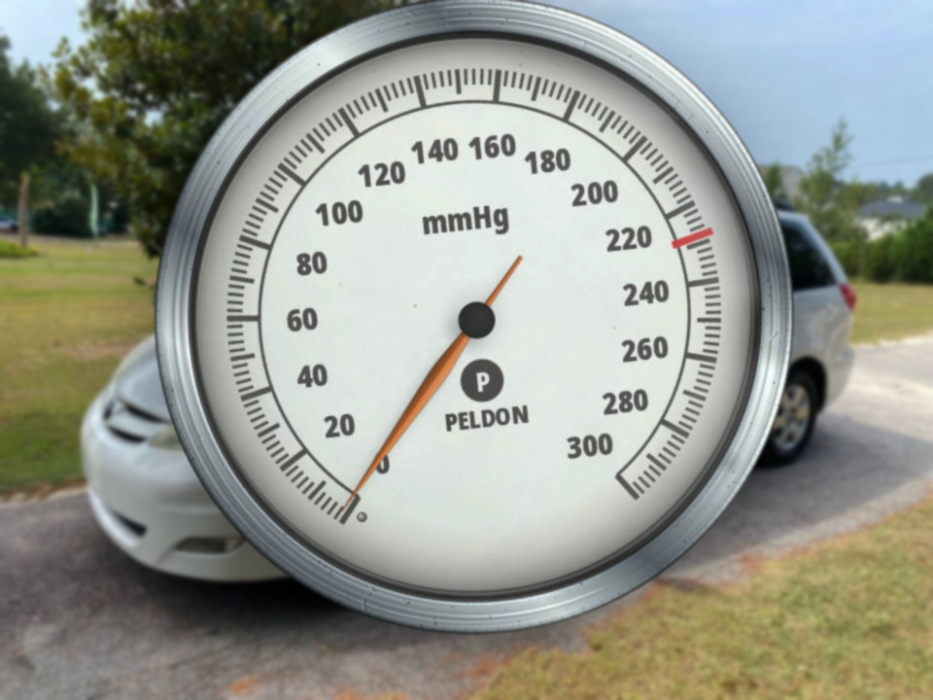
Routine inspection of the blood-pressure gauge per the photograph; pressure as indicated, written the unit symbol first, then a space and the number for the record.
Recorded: mmHg 2
